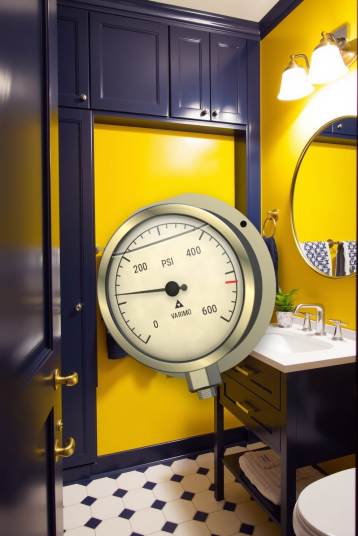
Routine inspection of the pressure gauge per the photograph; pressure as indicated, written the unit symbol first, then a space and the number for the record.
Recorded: psi 120
